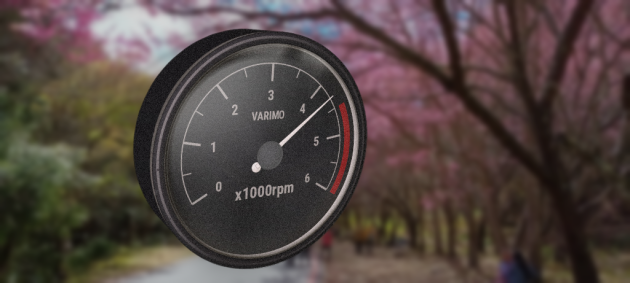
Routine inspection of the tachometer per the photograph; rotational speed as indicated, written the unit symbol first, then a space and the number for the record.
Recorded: rpm 4250
